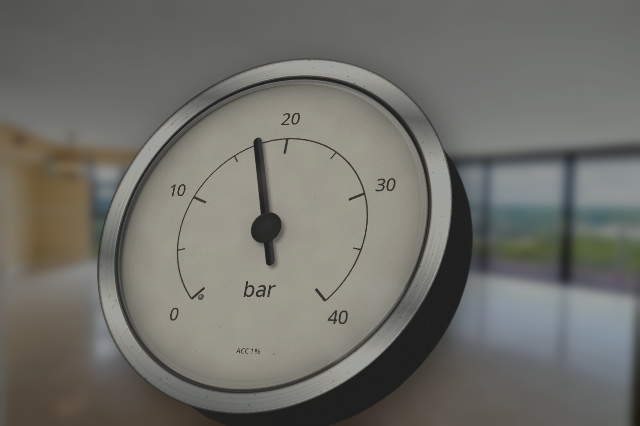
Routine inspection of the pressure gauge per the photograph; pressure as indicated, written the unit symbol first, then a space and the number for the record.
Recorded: bar 17.5
